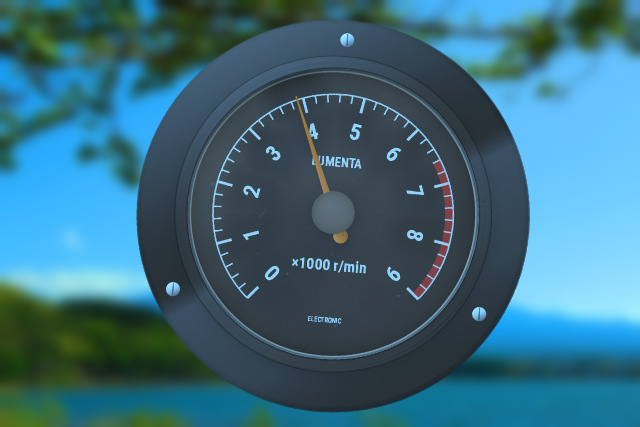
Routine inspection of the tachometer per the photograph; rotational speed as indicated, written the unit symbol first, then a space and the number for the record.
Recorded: rpm 3900
